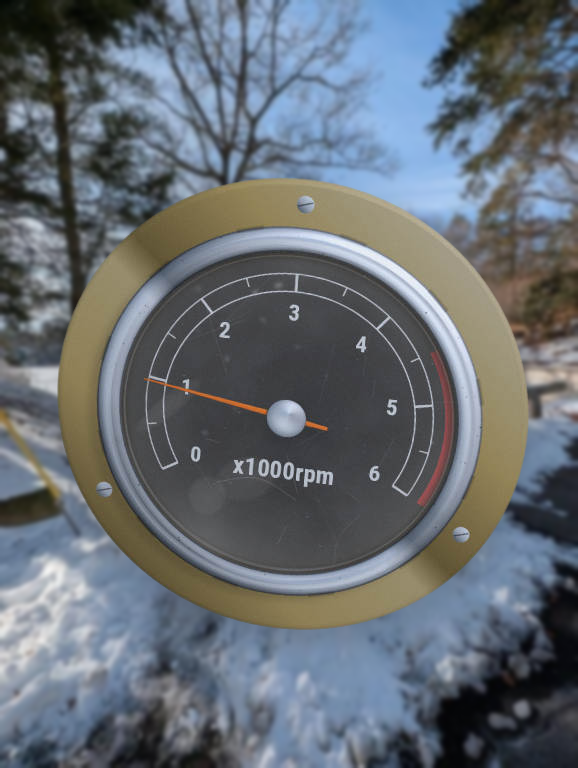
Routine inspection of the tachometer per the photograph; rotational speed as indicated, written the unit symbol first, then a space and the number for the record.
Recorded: rpm 1000
